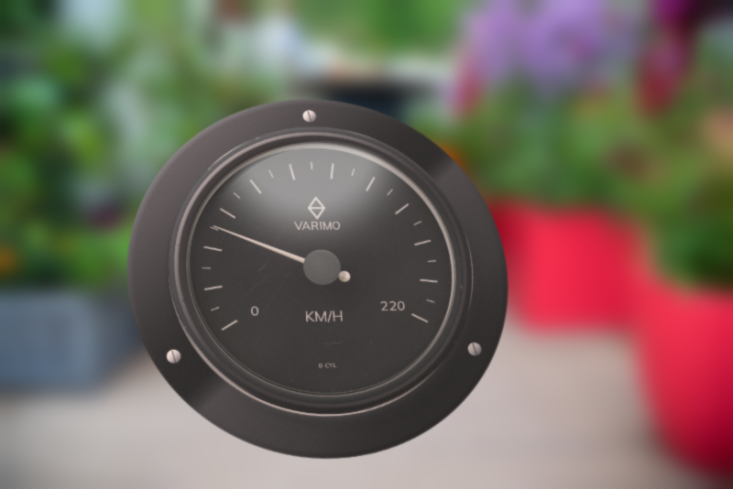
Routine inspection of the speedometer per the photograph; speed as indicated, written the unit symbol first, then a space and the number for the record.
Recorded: km/h 50
